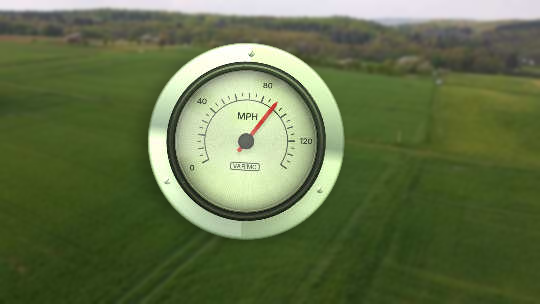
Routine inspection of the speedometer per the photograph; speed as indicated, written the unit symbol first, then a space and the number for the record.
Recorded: mph 90
